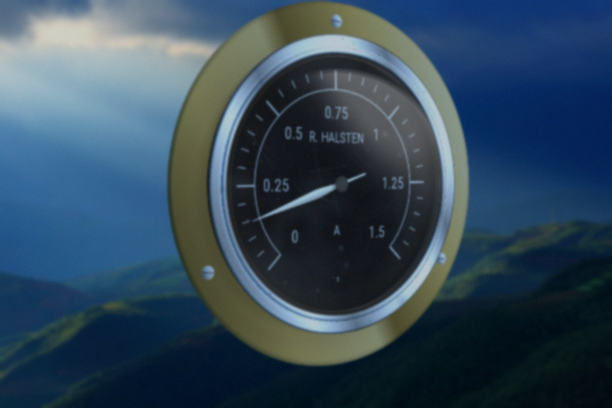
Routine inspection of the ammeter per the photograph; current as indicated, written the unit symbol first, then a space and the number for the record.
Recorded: A 0.15
